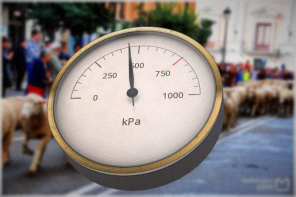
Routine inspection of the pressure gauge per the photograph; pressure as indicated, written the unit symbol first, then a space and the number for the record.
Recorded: kPa 450
